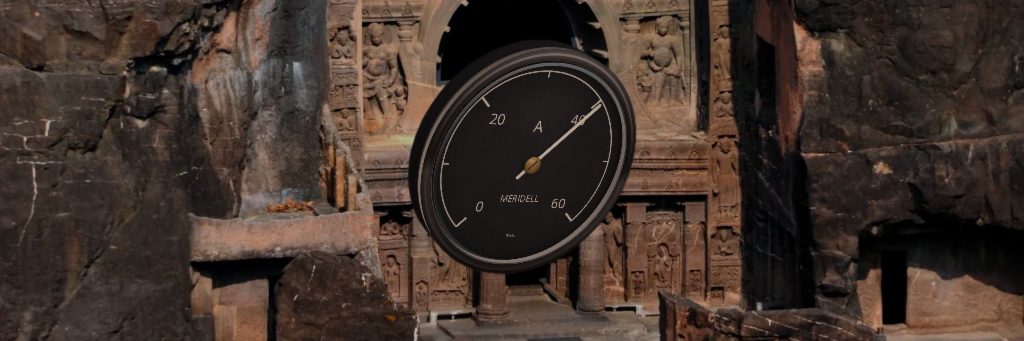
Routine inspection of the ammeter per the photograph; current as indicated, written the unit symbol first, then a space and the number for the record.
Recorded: A 40
